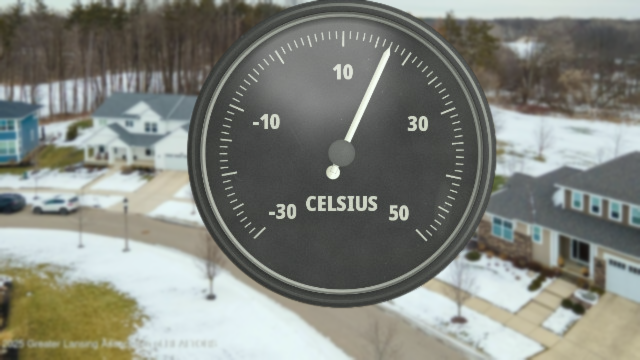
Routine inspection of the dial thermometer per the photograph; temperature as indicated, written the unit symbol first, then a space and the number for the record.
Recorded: °C 17
